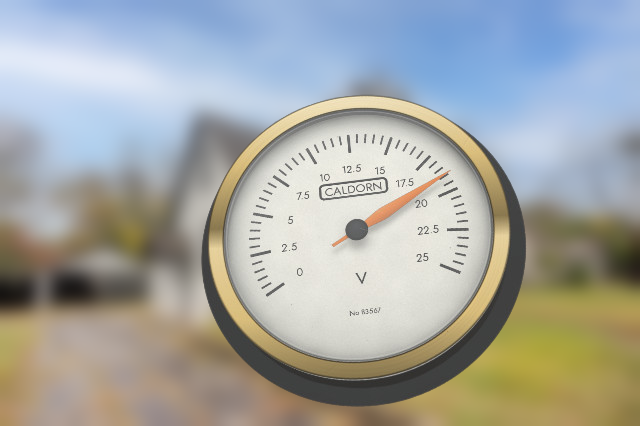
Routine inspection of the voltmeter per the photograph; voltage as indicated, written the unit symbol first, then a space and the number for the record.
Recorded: V 19
